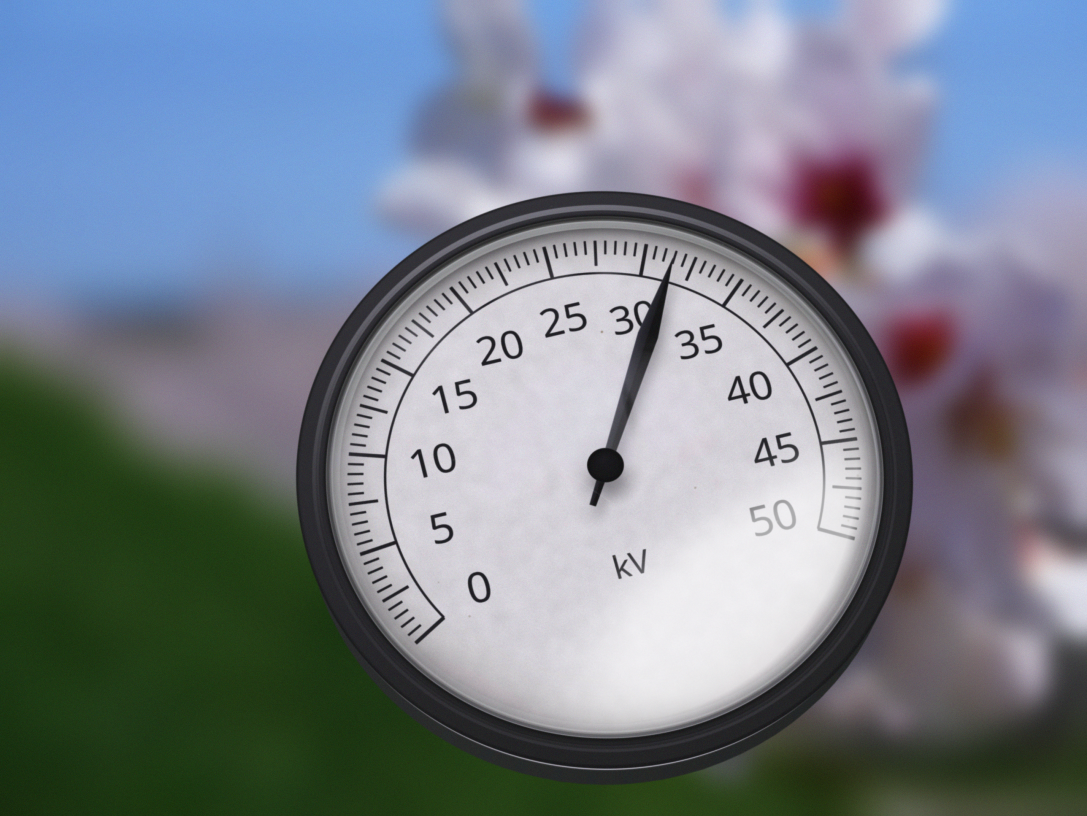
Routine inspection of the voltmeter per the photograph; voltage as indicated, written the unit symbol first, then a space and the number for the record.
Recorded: kV 31.5
